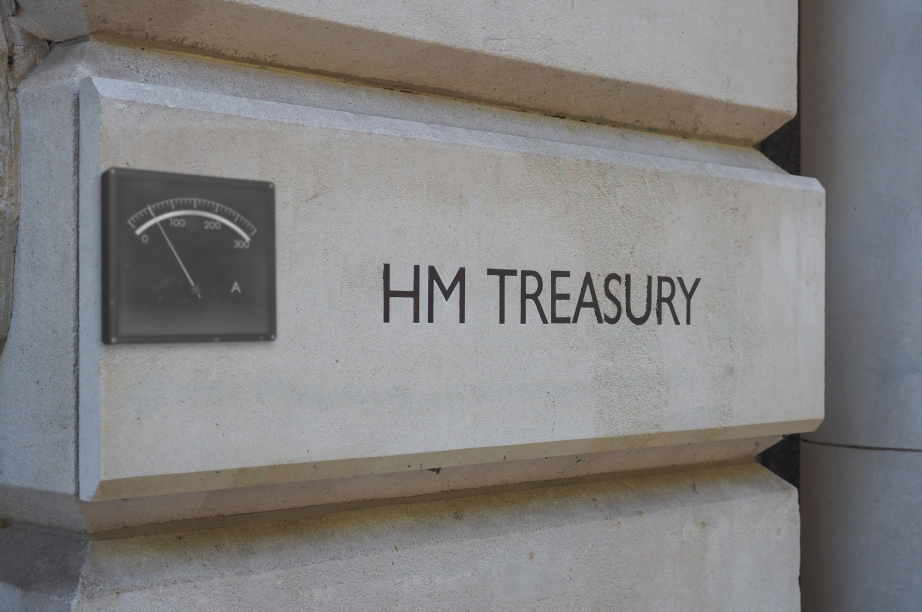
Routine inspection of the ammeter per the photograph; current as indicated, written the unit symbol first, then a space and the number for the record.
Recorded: A 50
